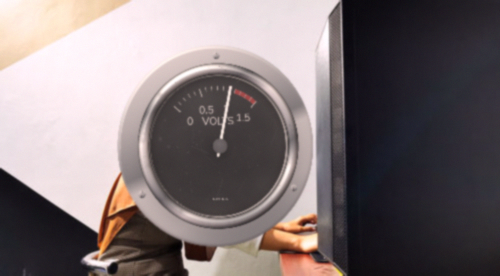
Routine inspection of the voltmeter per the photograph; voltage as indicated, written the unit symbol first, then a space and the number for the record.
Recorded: V 1
